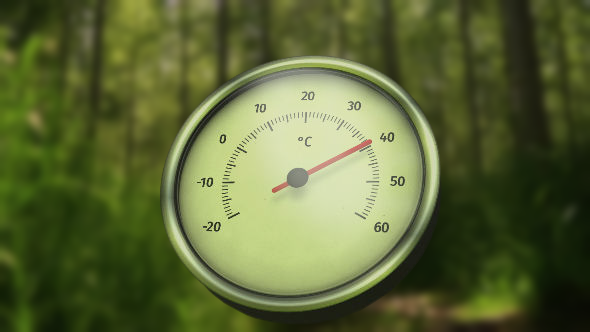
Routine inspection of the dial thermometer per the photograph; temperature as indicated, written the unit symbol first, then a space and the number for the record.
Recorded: °C 40
